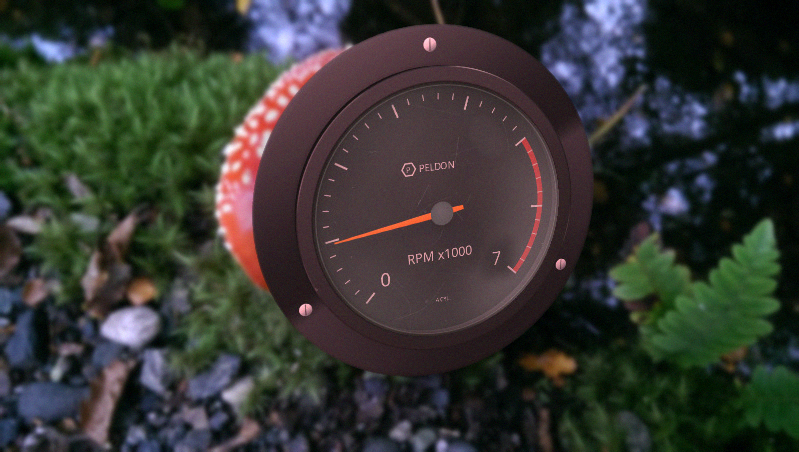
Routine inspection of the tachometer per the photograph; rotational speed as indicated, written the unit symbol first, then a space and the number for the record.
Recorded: rpm 1000
